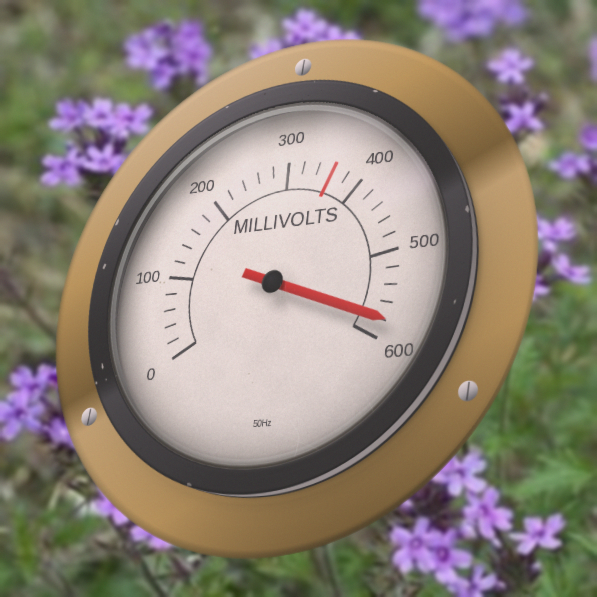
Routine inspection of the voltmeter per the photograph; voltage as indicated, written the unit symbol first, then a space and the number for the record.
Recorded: mV 580
